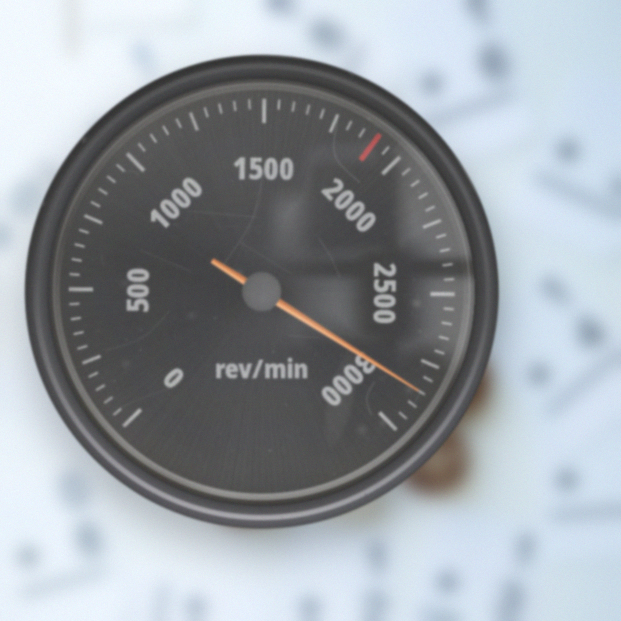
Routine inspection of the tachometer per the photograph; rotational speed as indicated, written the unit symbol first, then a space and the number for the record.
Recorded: rpm 2850
